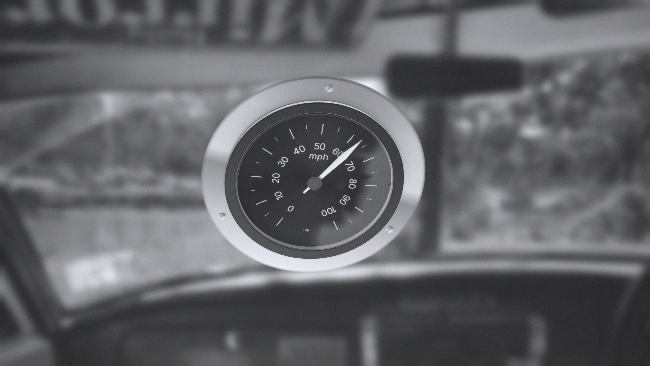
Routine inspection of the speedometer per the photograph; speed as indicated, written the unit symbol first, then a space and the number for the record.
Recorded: mph 62.5
